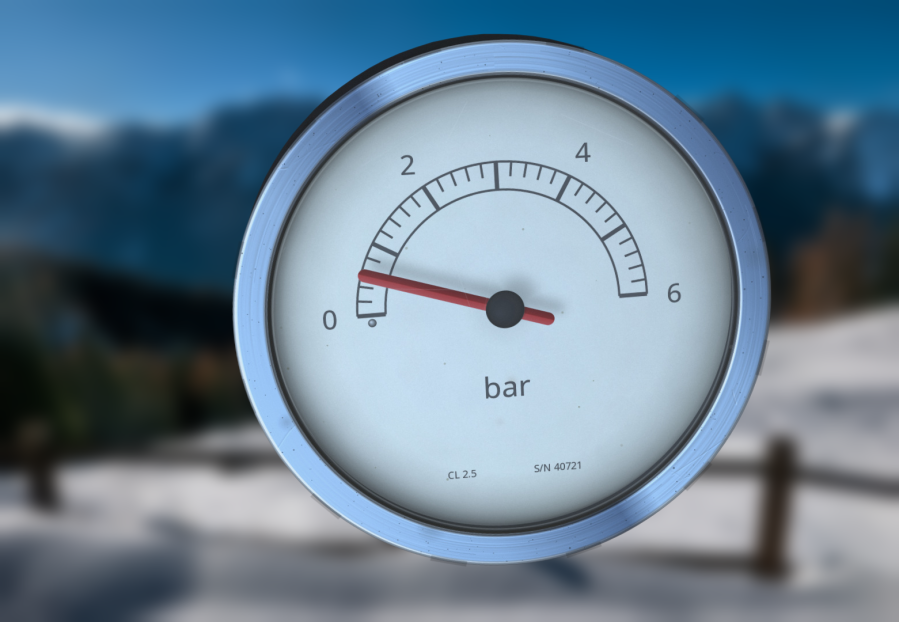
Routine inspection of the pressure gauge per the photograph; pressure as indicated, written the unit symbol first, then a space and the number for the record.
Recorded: bar 0.6
